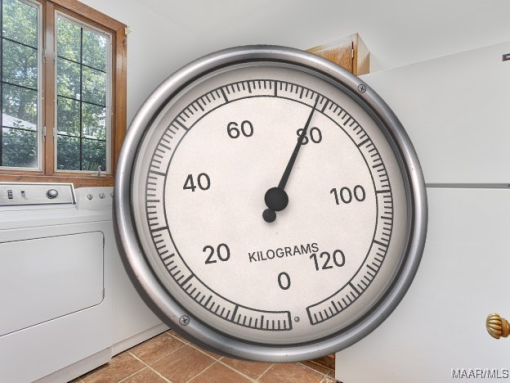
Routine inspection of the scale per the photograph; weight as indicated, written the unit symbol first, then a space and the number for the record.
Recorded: kg 78
